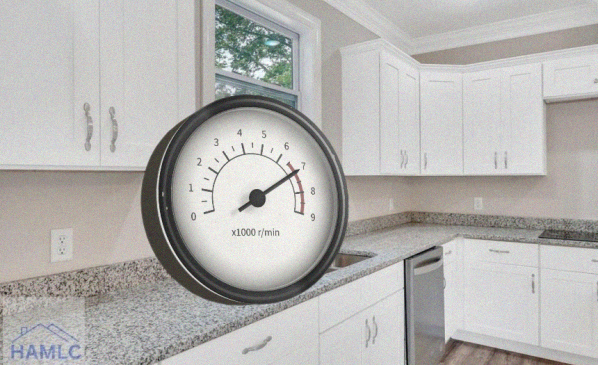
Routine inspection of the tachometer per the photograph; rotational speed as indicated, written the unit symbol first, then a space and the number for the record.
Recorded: rpm 7000
